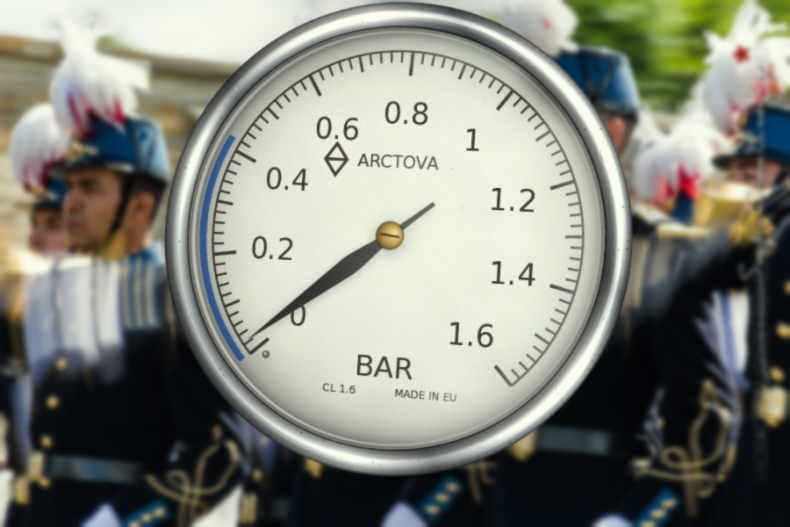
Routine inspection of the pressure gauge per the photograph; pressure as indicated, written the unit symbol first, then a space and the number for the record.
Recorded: bar 0.02
